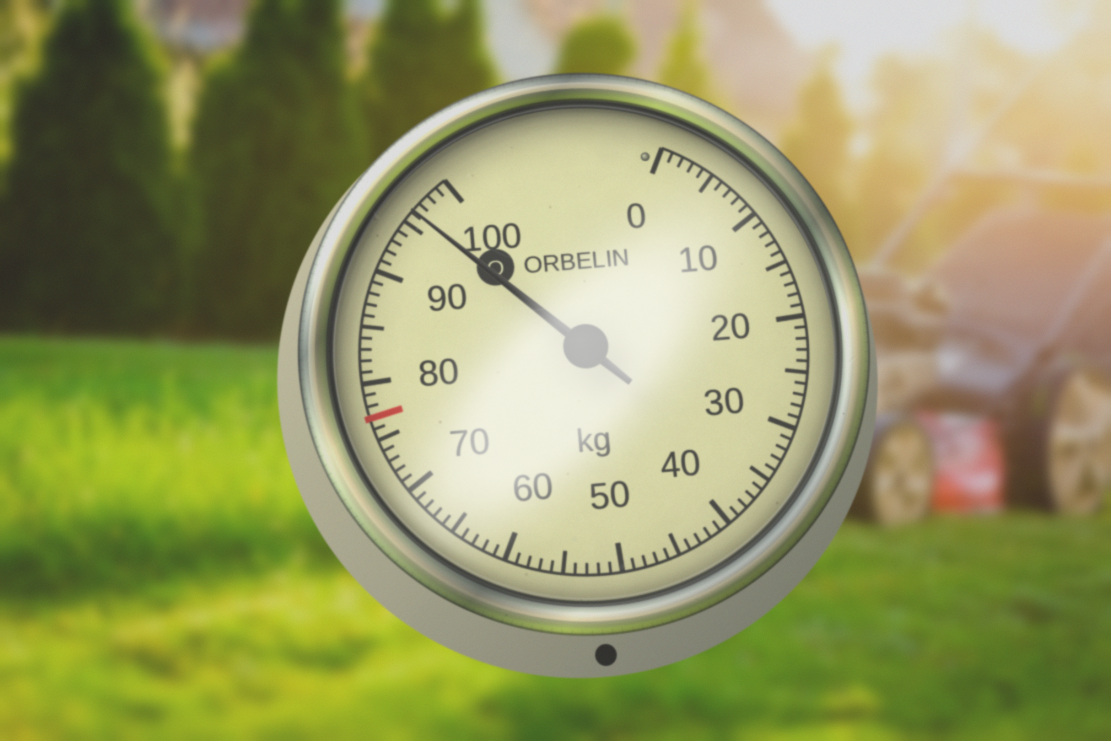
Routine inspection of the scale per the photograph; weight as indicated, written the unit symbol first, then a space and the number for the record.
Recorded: kg 96
